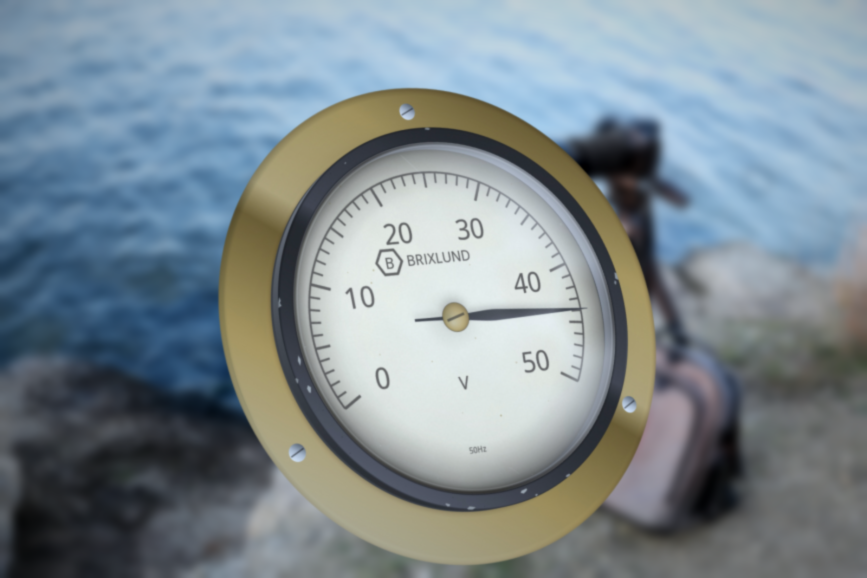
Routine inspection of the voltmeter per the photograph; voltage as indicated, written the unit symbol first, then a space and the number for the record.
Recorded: V 44
